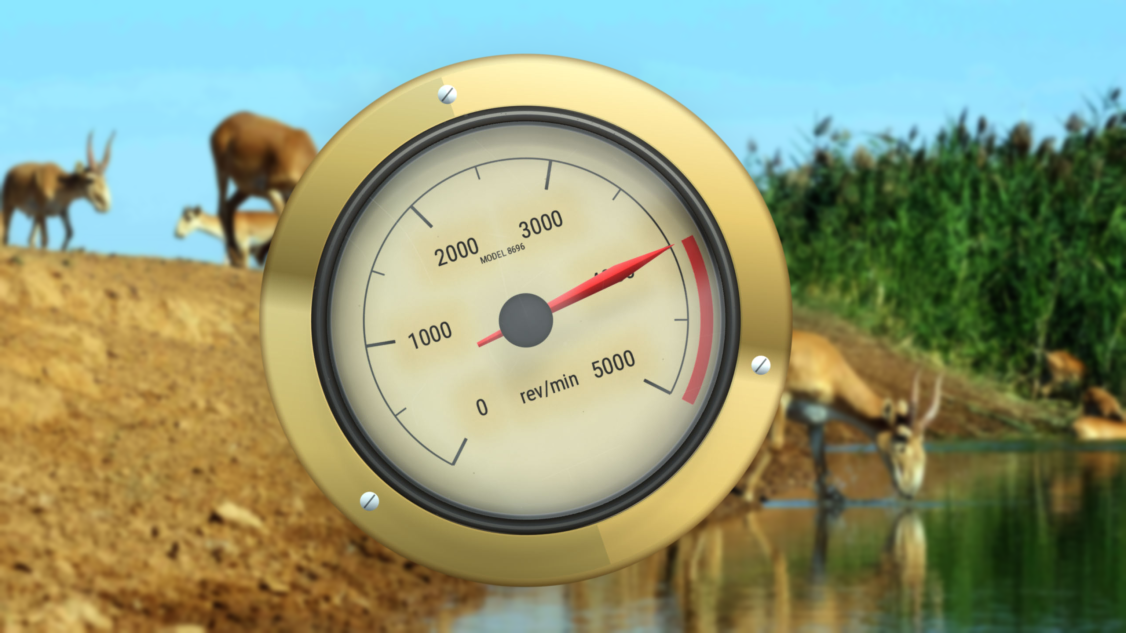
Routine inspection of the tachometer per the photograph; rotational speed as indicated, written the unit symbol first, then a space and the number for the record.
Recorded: rpm 4000
